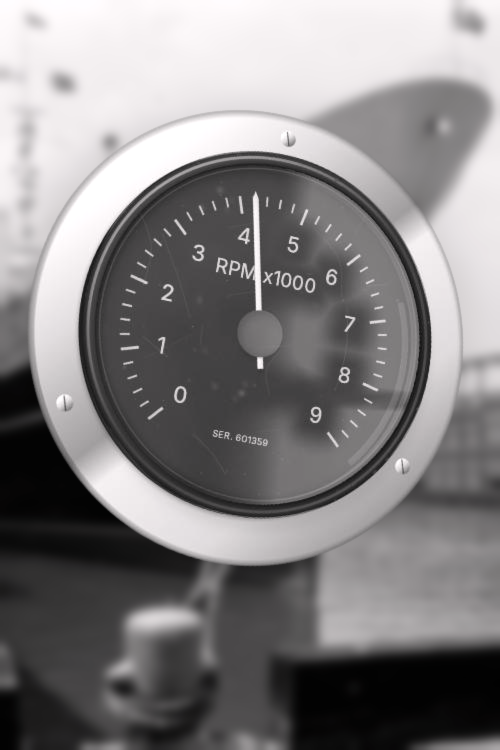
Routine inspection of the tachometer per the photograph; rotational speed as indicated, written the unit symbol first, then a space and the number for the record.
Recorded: rpm 4200
